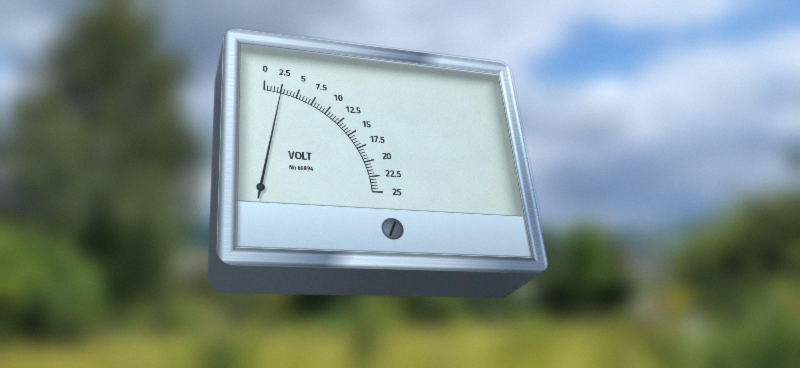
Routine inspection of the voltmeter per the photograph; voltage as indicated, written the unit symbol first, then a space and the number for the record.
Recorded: V 2.5
